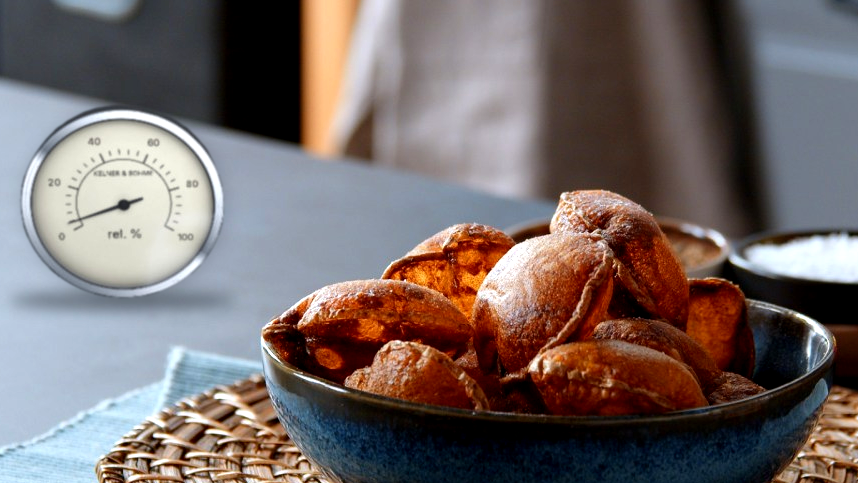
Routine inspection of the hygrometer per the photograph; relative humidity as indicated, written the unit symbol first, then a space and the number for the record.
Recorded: % 4
